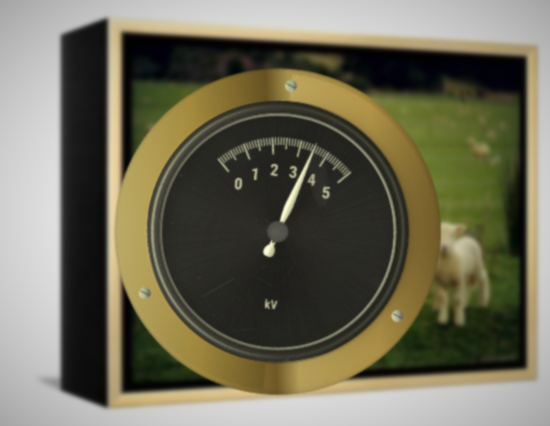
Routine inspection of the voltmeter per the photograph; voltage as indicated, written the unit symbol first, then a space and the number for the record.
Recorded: kV 3.5
